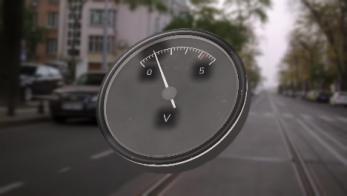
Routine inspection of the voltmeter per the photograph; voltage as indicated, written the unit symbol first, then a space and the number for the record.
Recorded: V 1
